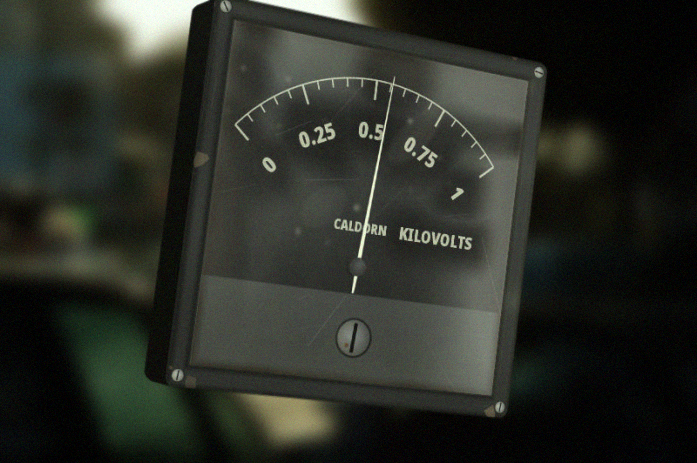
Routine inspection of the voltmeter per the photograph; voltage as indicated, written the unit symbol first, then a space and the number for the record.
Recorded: kV 0.55
